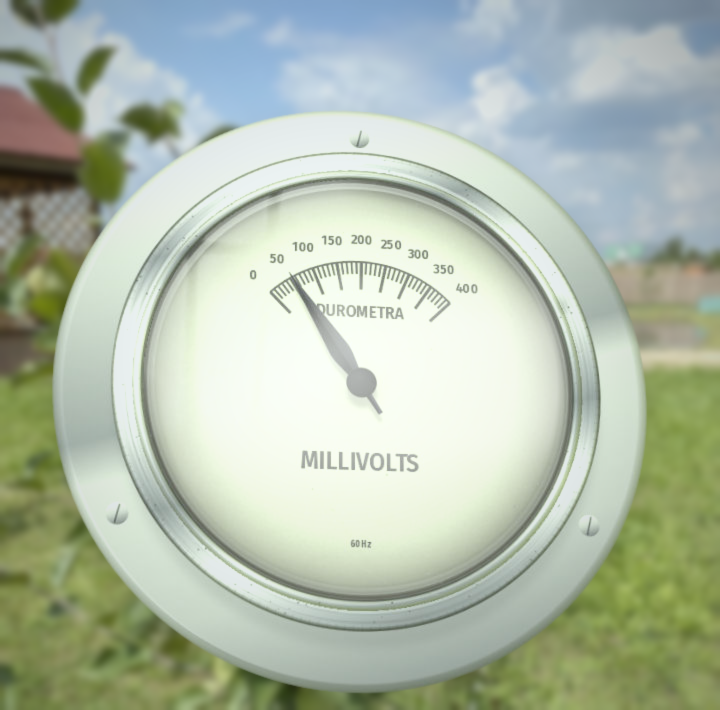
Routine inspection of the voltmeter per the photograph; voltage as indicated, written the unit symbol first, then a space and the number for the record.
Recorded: mV 50
